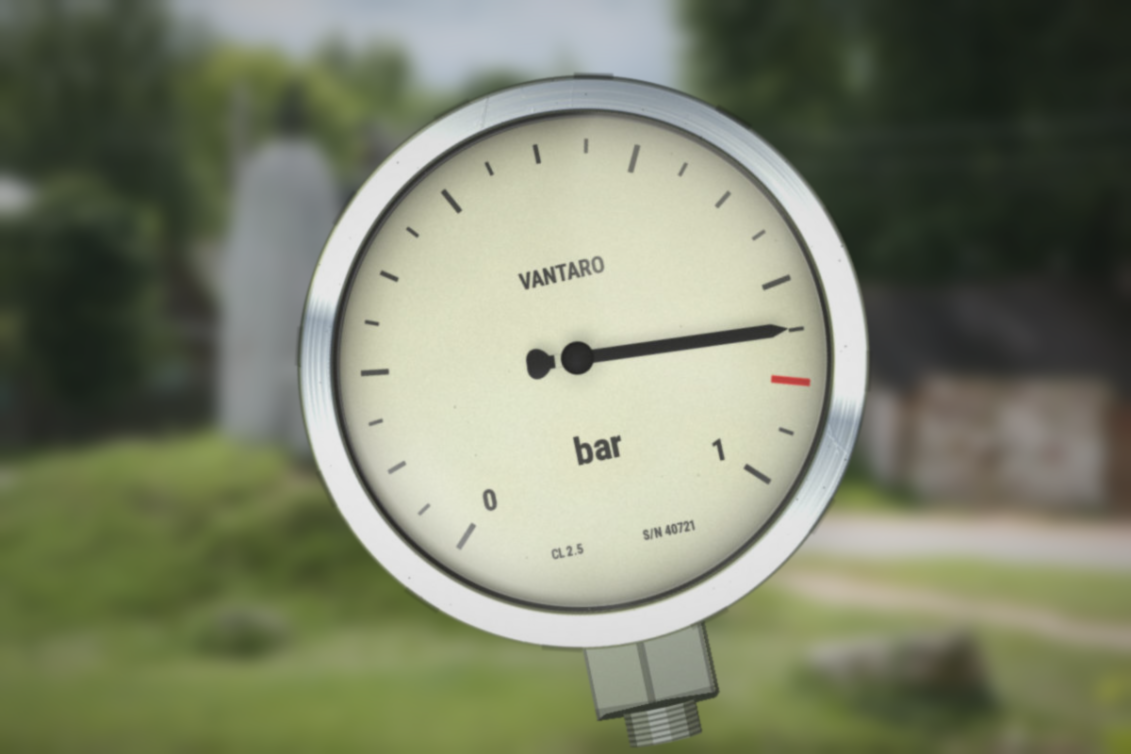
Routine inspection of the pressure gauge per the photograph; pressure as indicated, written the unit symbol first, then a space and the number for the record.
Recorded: bar 0.85
